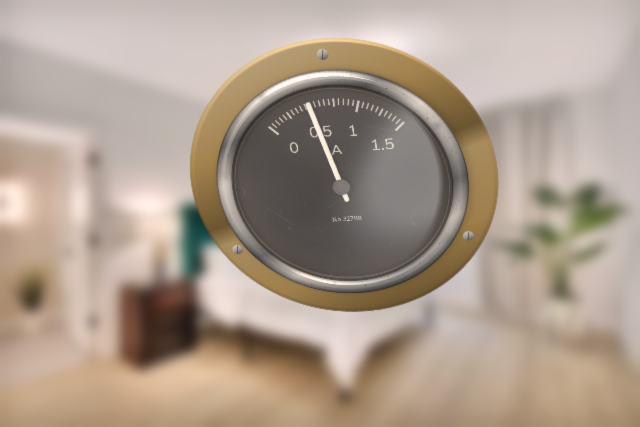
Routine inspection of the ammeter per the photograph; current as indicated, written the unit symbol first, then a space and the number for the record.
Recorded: A 0.5
